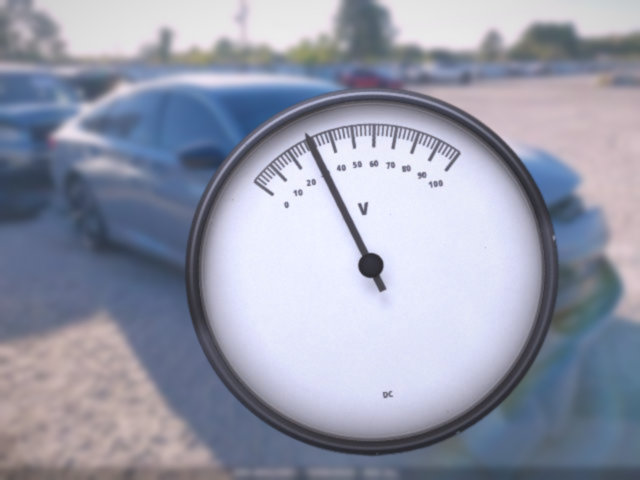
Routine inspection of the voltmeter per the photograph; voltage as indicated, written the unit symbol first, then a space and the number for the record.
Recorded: V 30
